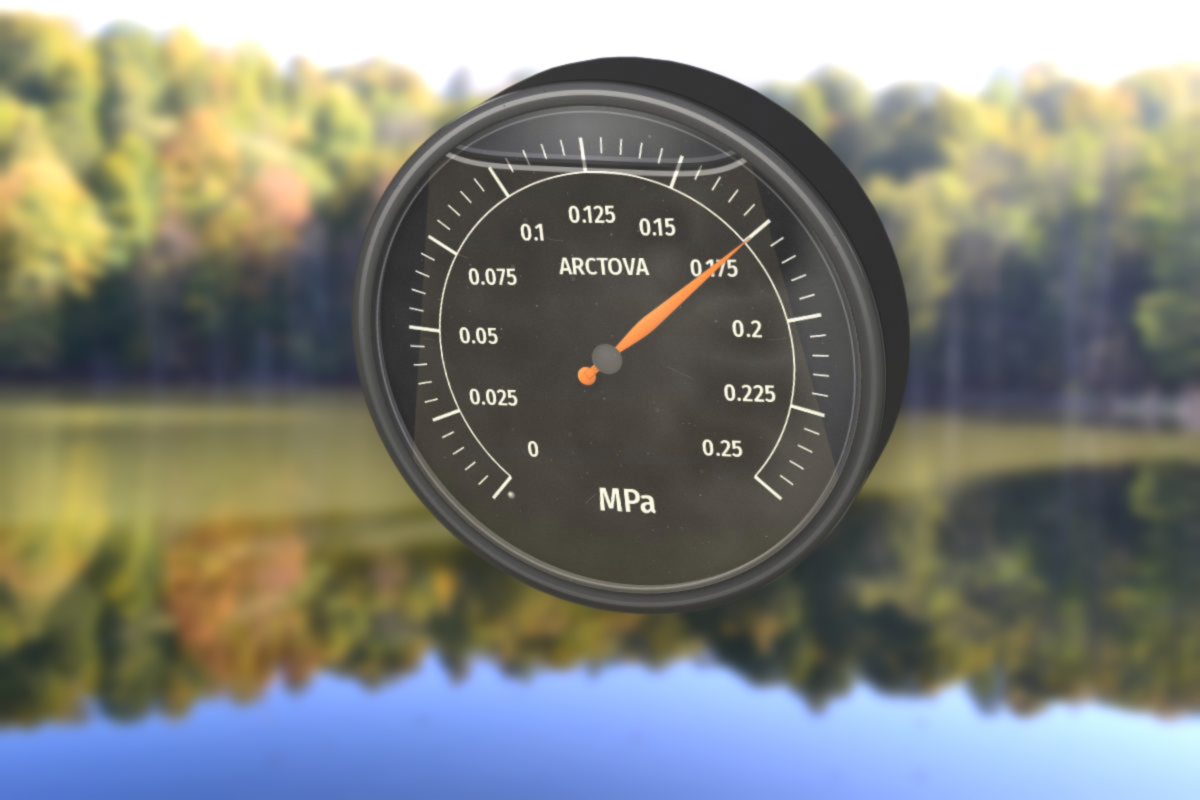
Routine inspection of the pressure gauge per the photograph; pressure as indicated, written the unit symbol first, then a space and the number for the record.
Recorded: MPa 0.175
